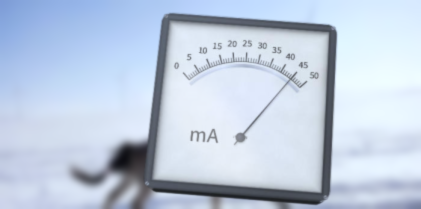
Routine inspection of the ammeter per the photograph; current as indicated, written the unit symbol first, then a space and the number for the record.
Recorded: mA 45
